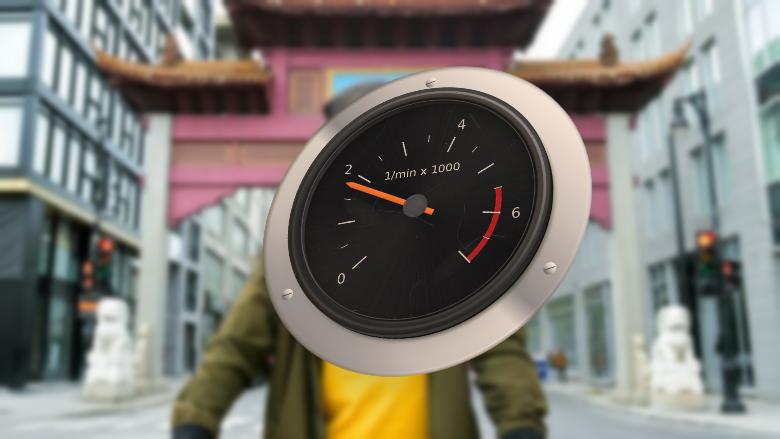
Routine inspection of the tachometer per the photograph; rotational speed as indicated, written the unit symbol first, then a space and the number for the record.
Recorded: rpm 1750
